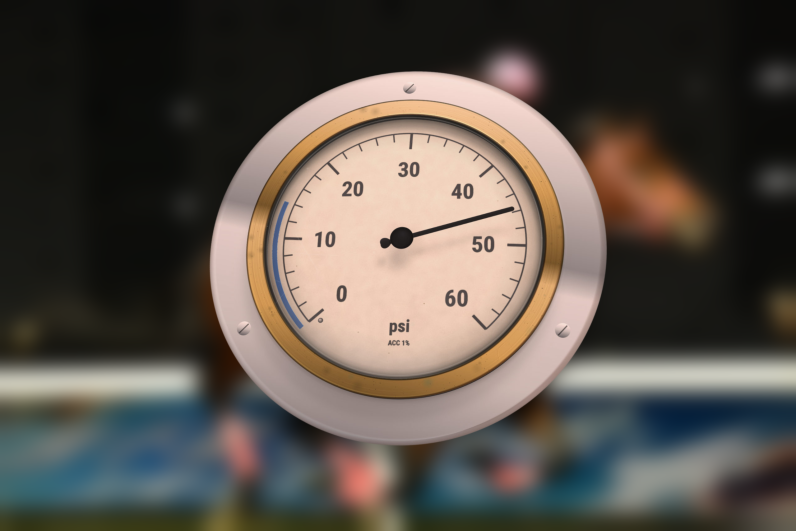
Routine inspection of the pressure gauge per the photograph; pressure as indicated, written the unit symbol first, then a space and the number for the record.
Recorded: psi 46
